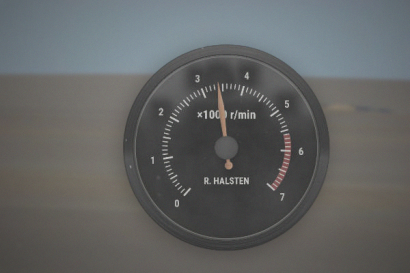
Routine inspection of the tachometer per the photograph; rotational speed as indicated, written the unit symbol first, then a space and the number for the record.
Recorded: rpm 3400
